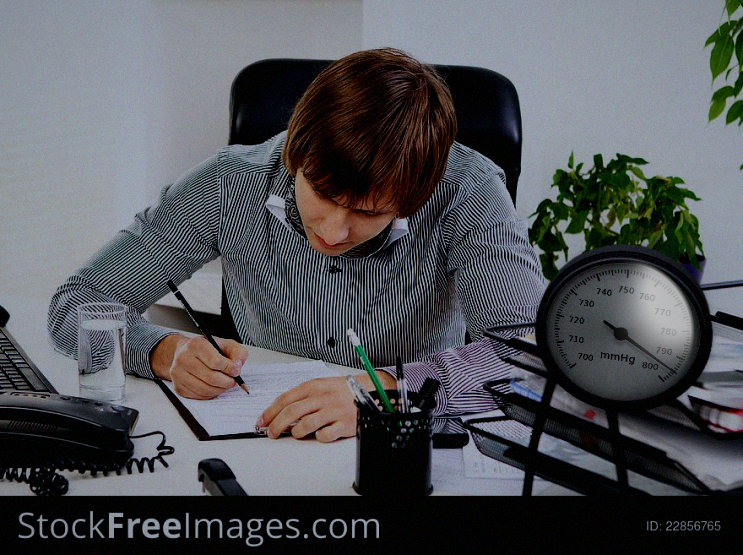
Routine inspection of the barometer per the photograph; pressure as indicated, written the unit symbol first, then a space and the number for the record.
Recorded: mmHg 795
